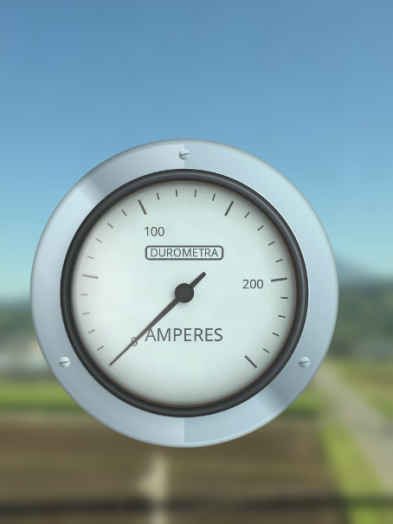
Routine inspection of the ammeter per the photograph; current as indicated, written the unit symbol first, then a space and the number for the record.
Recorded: A 0
